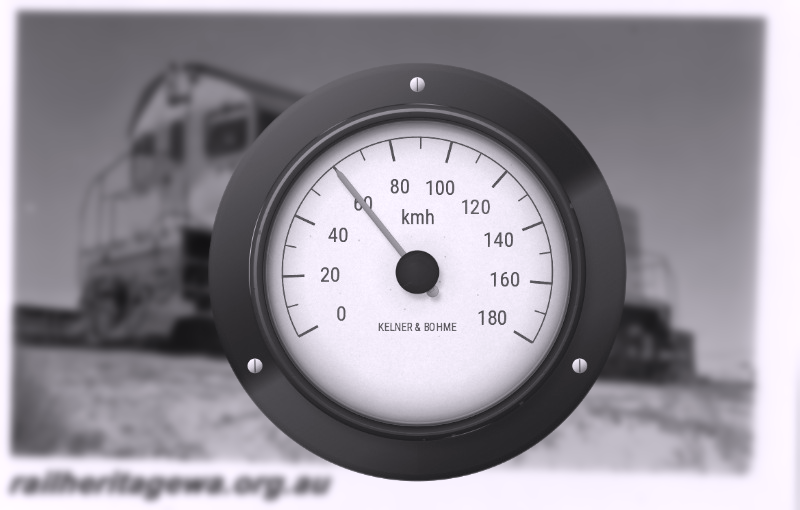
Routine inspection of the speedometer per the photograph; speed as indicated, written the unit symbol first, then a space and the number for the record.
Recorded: km/h 60
